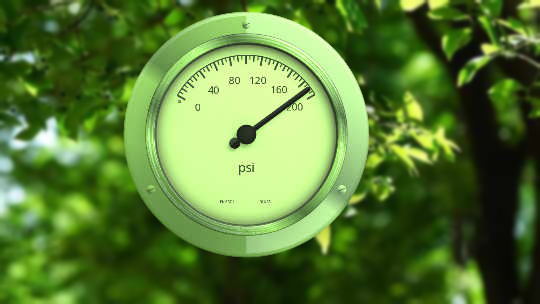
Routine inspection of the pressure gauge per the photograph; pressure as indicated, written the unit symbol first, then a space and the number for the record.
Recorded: psi 190
